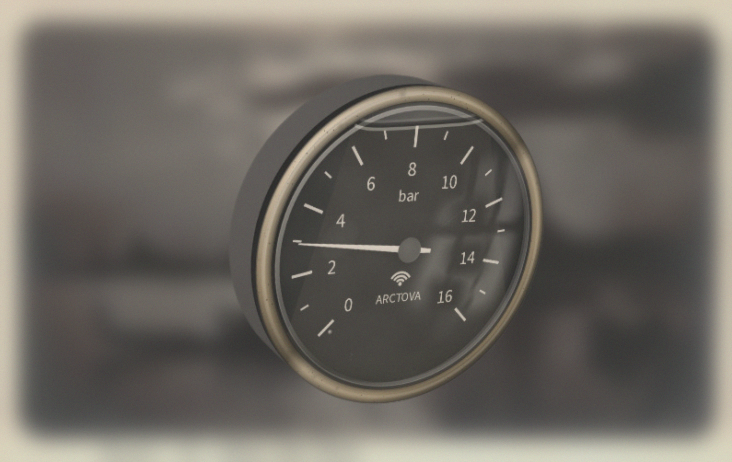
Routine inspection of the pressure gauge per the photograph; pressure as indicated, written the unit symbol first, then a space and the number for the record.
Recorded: bar 3
